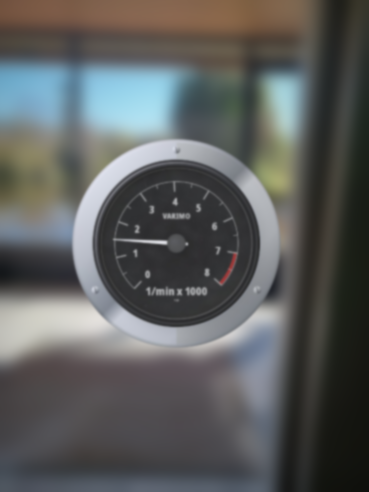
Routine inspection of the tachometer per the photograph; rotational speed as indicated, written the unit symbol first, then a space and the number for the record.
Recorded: rpm 1500
